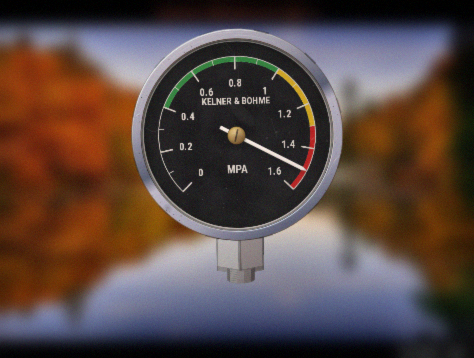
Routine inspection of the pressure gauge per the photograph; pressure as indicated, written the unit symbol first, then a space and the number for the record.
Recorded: MPa 1.5
